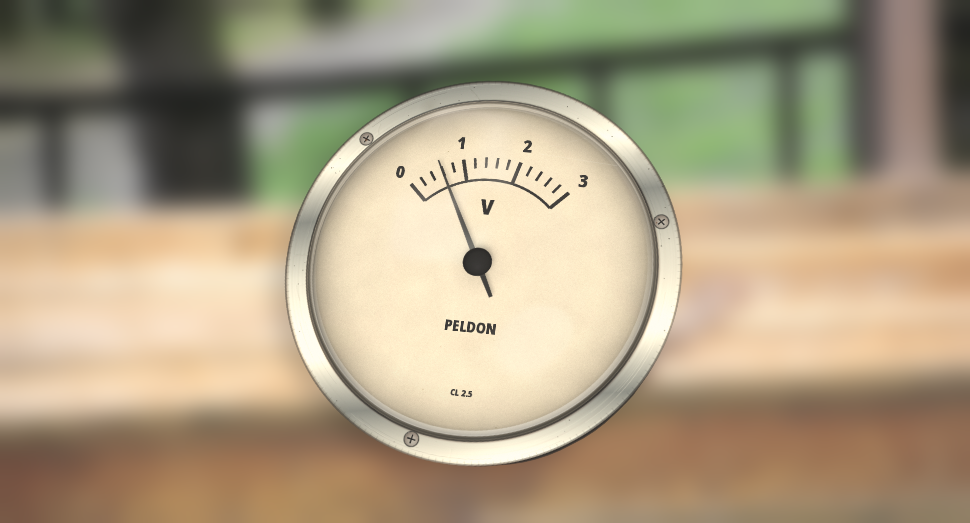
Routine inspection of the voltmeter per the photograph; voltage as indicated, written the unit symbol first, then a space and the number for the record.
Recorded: V 0.6
